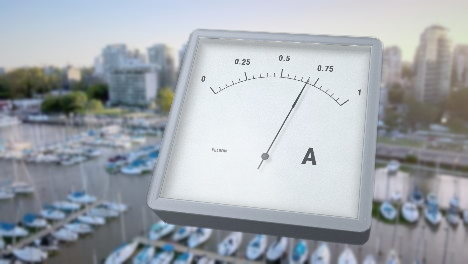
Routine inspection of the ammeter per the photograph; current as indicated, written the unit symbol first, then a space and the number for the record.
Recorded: A 0.7
